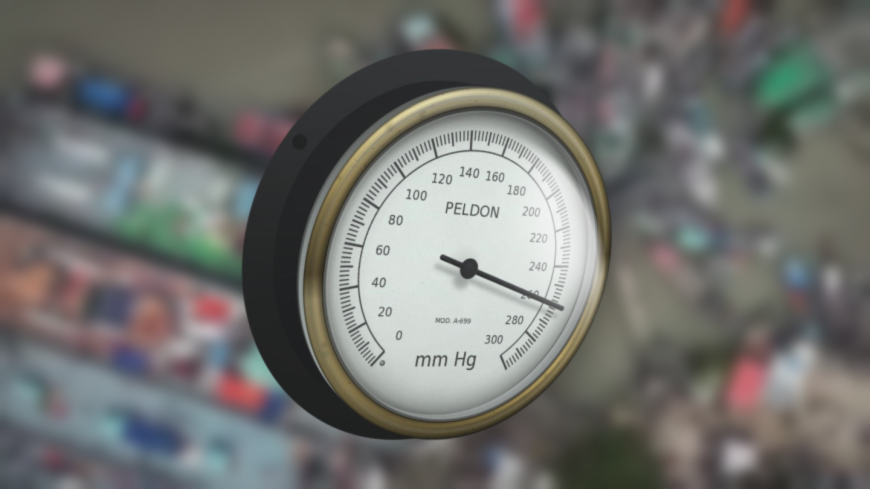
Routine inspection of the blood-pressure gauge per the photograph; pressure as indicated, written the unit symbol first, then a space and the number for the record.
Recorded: mmHg 260
